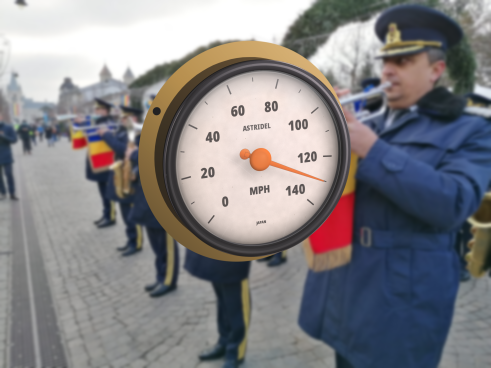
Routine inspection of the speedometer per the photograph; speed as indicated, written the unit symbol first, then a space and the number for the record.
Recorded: mph 130
